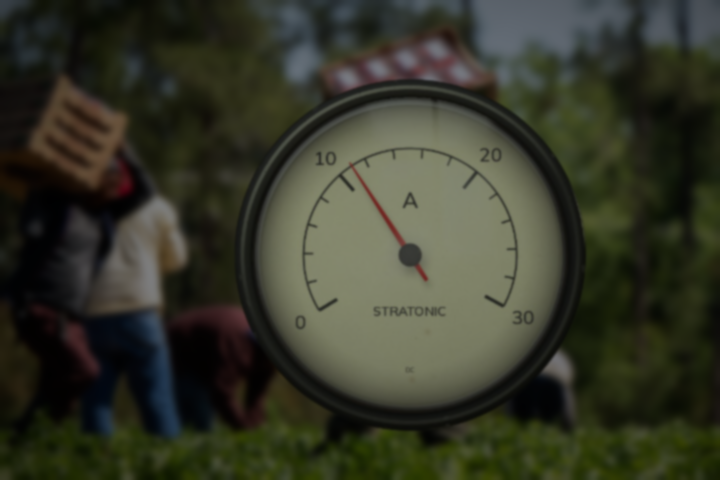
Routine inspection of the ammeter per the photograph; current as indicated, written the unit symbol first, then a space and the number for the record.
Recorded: A 11
